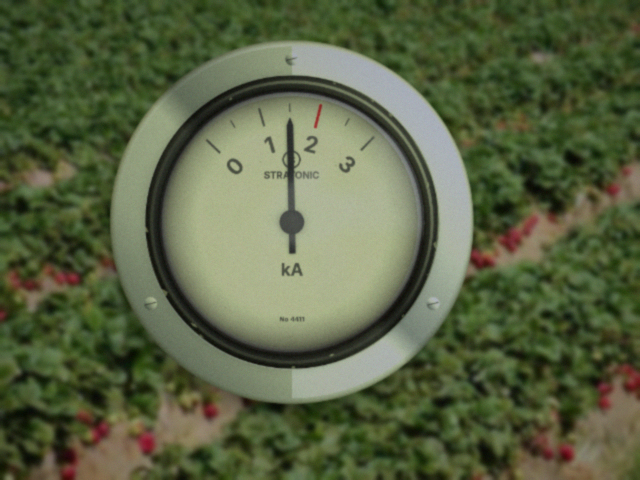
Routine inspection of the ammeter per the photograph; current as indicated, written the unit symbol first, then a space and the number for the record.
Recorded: kA 1.5
